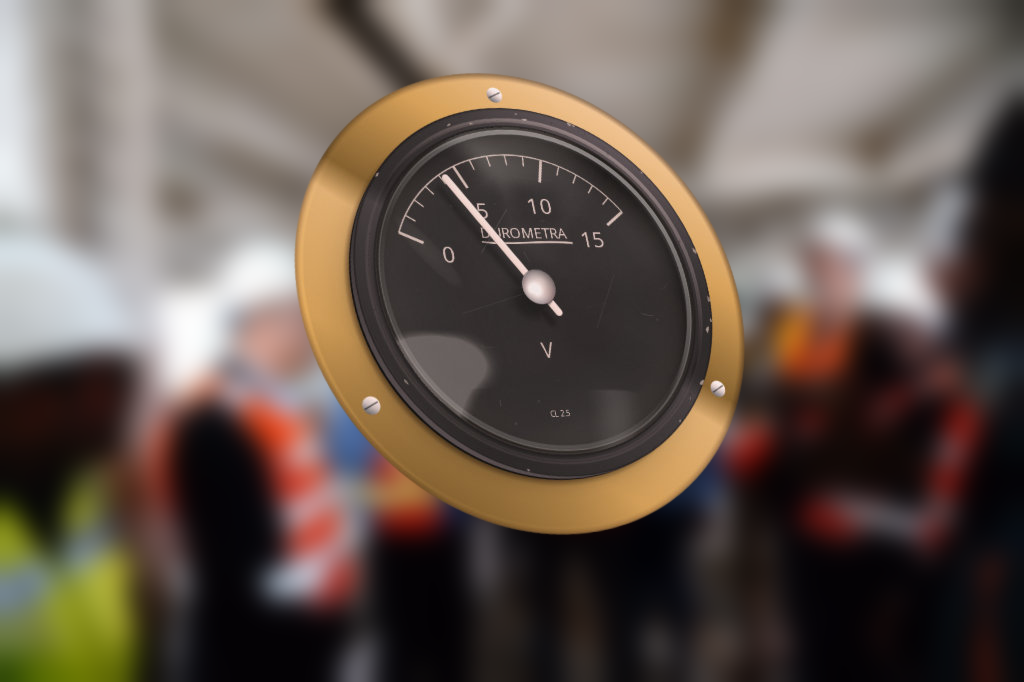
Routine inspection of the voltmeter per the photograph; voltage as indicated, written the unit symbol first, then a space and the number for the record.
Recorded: V 4
